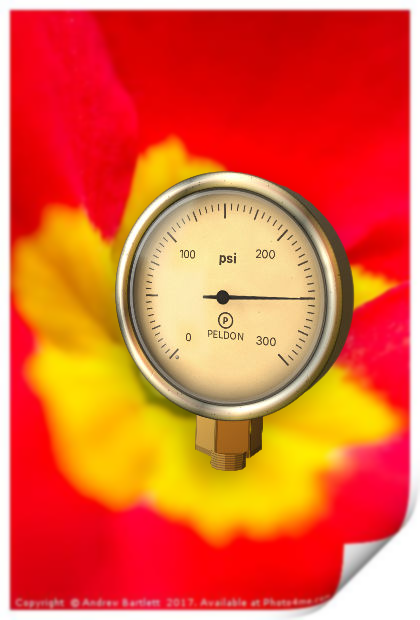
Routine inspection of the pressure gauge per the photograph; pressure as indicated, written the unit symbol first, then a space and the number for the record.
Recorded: psi 250
